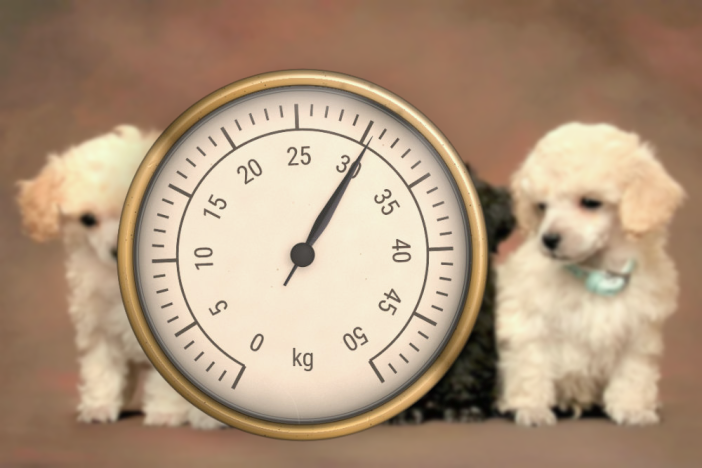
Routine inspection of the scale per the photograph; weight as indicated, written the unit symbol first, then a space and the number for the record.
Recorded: kg 30.5
